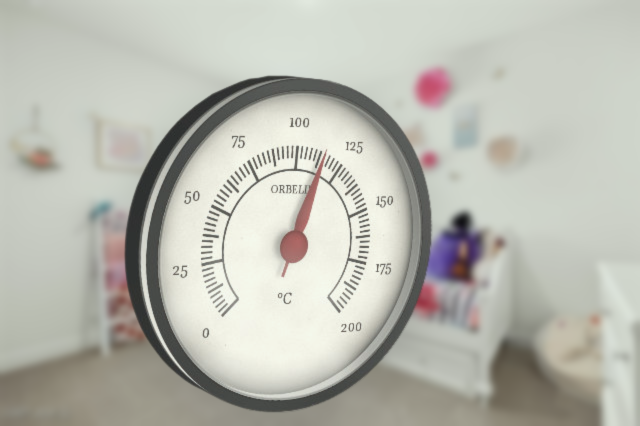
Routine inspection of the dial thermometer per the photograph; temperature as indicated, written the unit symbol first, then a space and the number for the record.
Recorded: °C 112.5
